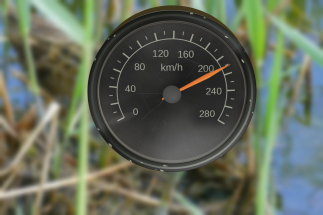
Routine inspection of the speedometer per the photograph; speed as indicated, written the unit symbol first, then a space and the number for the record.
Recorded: km/h 210
